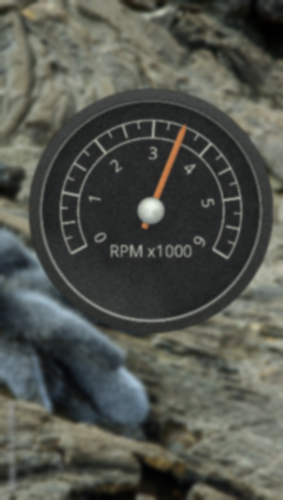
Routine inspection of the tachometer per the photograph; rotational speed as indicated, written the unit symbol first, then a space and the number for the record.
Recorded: rpm 3500
